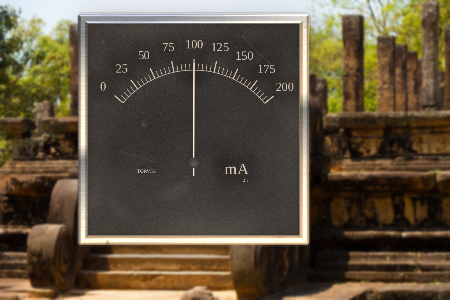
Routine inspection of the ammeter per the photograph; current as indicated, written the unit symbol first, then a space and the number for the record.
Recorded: mA 100
